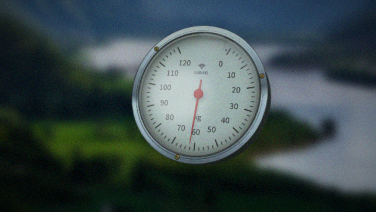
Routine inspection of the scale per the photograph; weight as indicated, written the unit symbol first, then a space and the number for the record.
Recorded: kg 62
